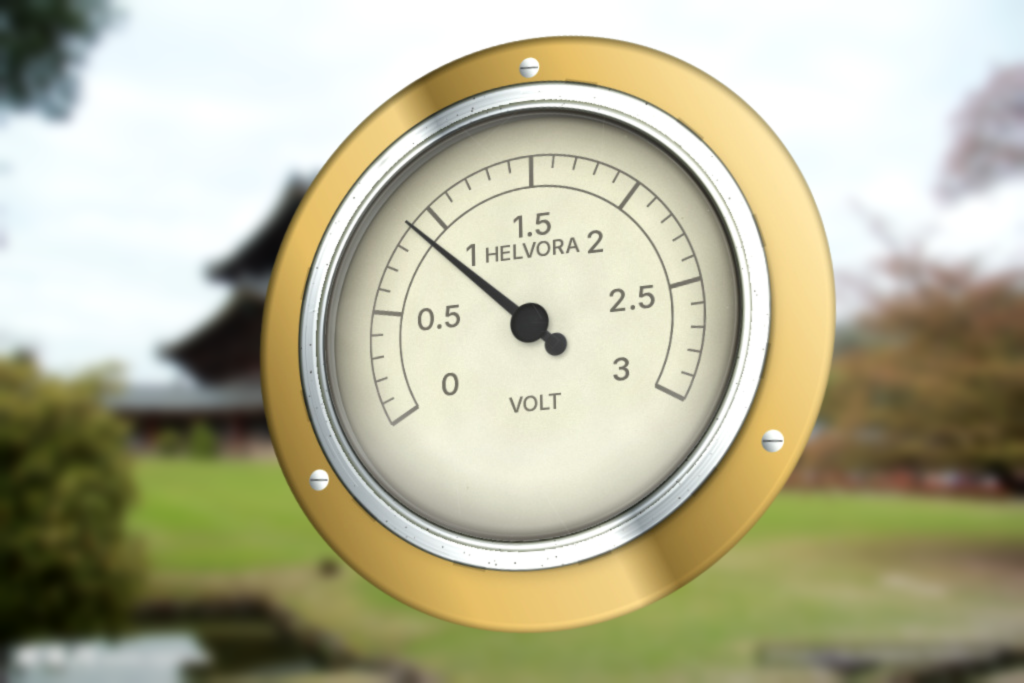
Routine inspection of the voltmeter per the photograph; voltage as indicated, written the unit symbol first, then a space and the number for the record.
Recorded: V 0.9
